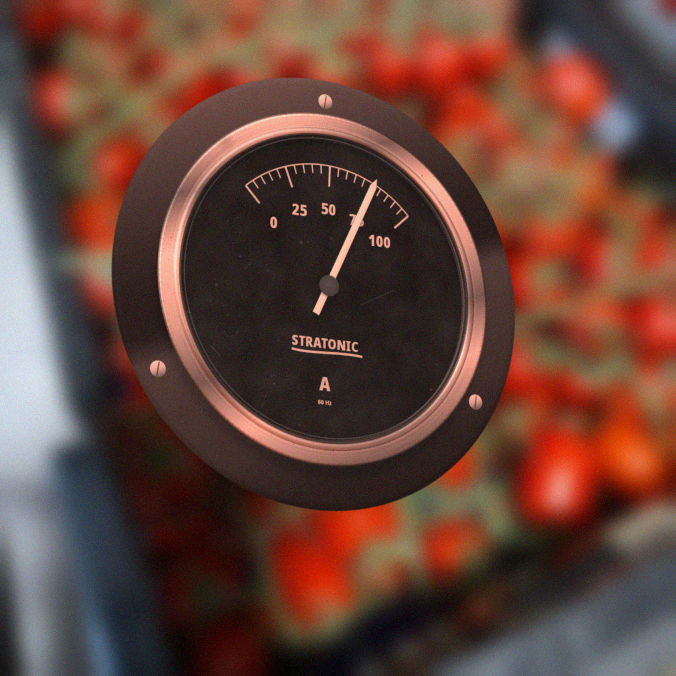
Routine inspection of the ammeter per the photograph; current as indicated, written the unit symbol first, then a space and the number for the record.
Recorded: A 75
